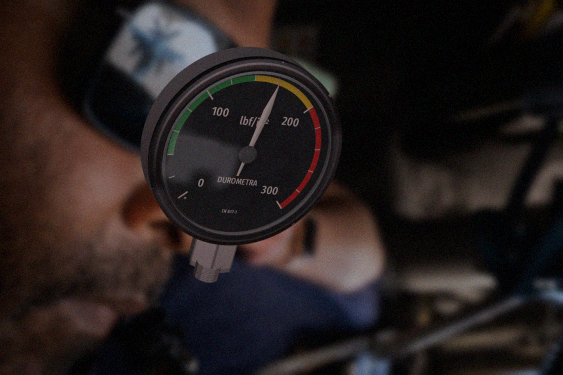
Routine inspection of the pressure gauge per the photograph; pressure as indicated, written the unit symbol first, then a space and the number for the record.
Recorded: psi 160
